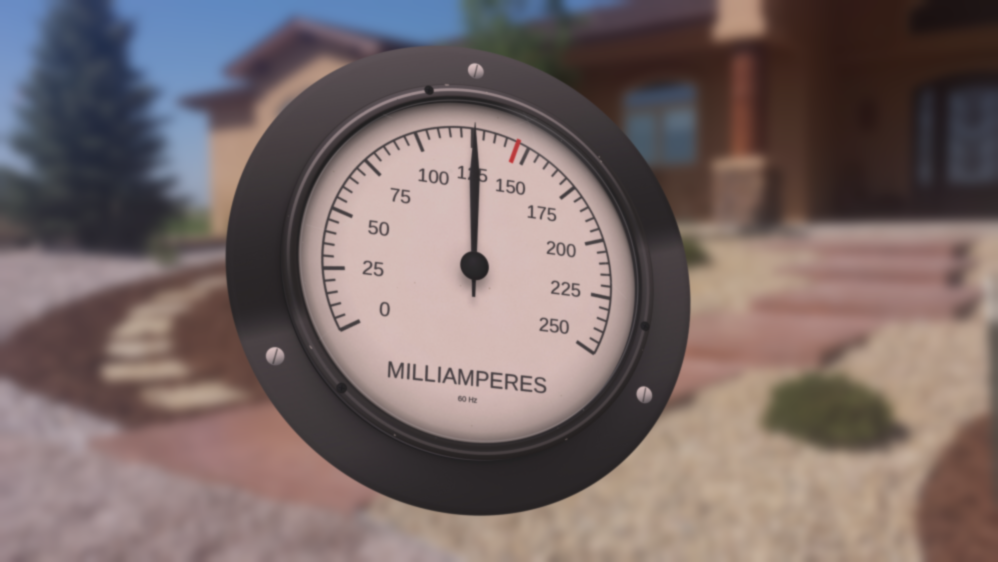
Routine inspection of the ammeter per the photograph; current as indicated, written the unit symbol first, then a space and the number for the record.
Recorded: mA 125
